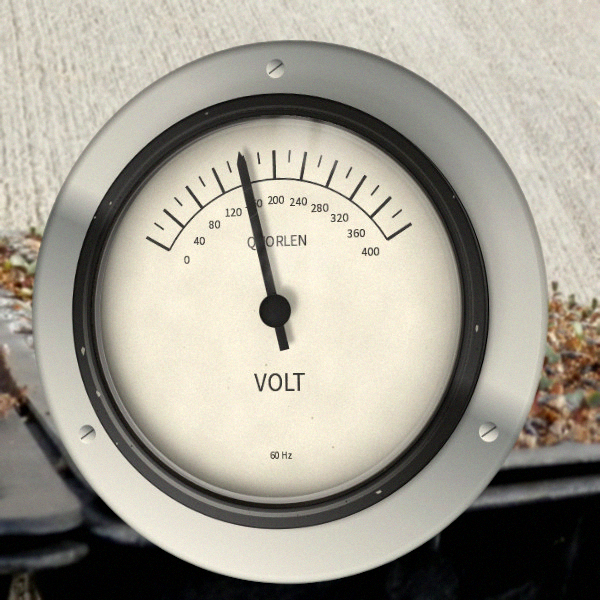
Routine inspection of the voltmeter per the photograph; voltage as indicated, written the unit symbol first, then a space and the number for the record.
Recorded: V 160
